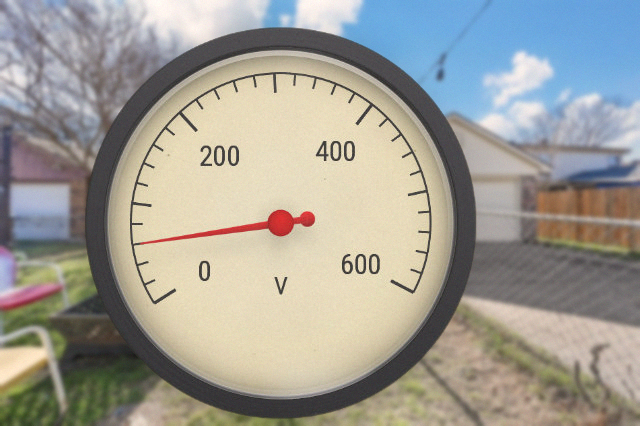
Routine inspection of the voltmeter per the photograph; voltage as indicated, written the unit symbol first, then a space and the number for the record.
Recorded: V 60
